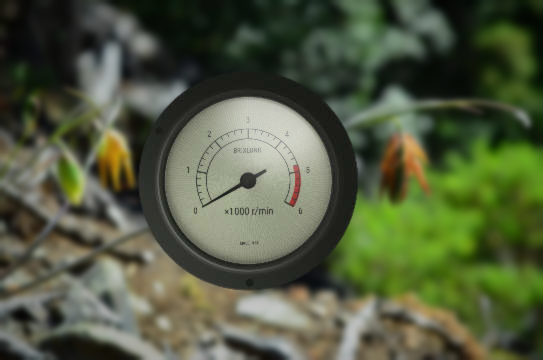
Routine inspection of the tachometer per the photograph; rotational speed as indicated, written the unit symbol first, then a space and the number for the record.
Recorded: rpm 0
